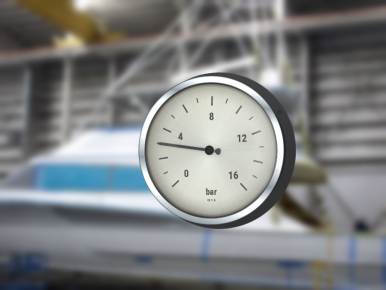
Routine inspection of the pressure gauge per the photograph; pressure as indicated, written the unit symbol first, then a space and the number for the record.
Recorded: bar 3
